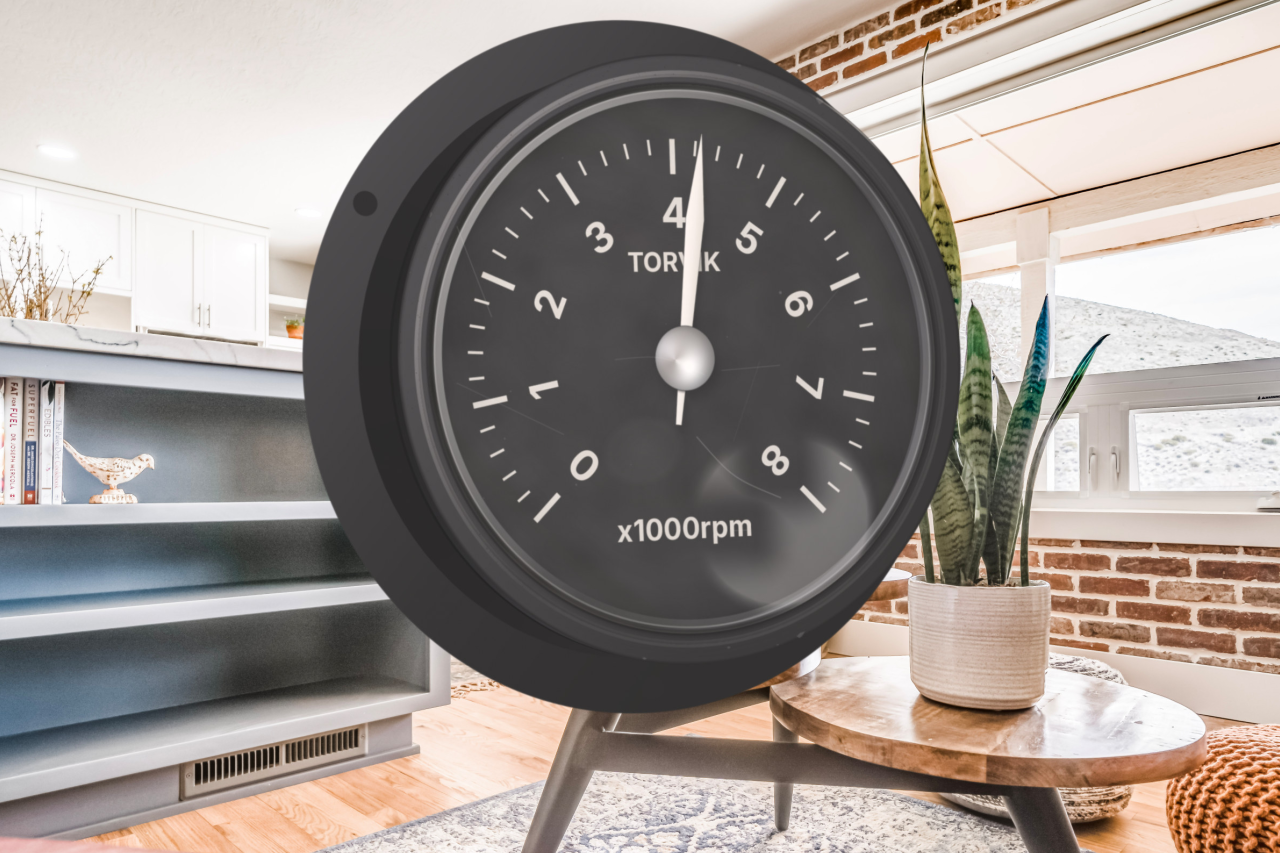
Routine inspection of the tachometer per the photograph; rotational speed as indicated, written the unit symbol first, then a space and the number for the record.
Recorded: rpm 4200
